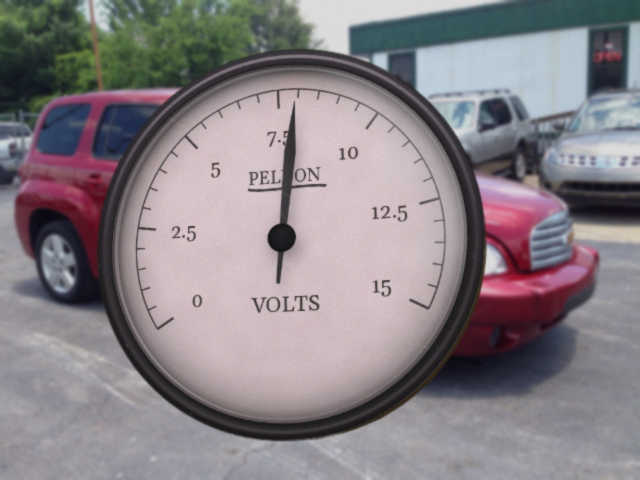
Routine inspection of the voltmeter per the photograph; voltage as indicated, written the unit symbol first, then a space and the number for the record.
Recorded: V 8
